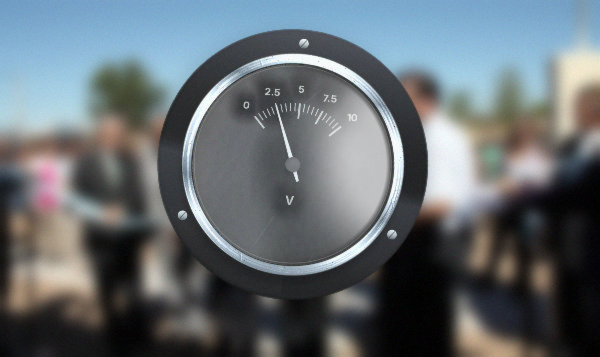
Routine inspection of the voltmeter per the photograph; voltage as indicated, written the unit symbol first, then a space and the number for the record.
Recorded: V 2.5
